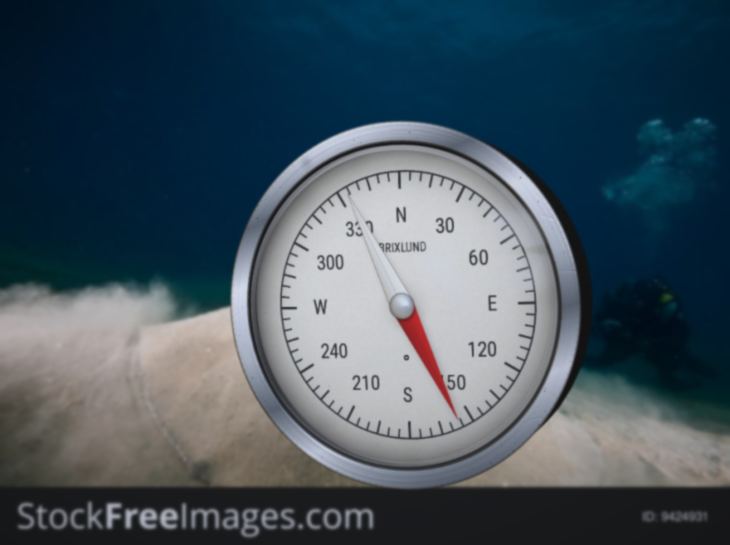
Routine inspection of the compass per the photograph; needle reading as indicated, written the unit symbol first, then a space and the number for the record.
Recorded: ° 155
